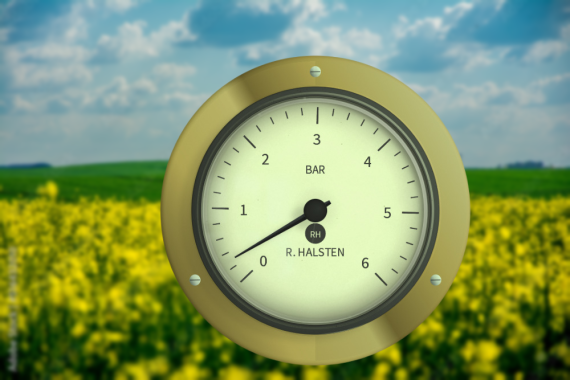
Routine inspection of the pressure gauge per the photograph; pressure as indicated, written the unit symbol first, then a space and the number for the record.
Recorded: bar 0.3
